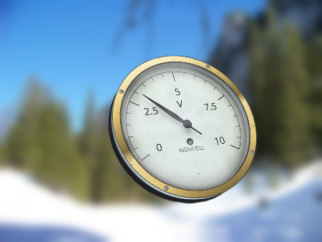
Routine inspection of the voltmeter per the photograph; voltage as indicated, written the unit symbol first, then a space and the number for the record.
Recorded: V 3
